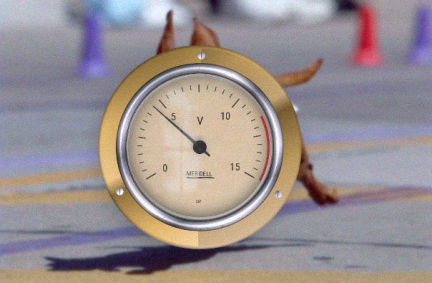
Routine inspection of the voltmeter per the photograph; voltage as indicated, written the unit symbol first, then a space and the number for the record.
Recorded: V 4.5
